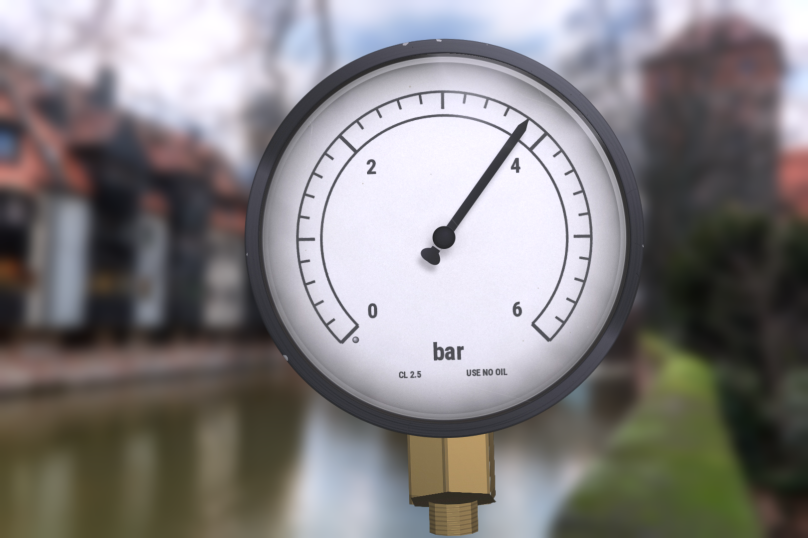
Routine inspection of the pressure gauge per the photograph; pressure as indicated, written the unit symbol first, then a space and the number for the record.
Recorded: bar 3.8
